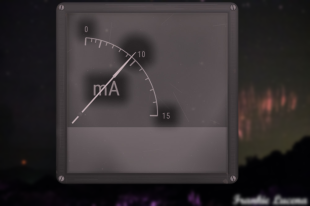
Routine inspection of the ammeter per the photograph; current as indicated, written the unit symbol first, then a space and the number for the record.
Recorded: mA 9.5
